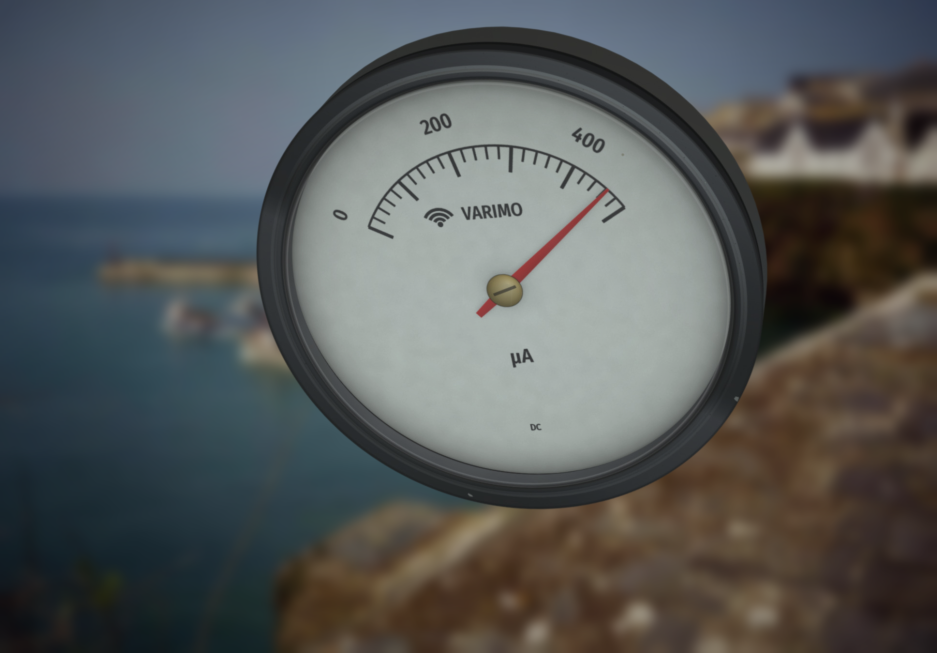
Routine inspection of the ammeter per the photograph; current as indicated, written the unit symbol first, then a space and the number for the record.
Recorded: µA 460
